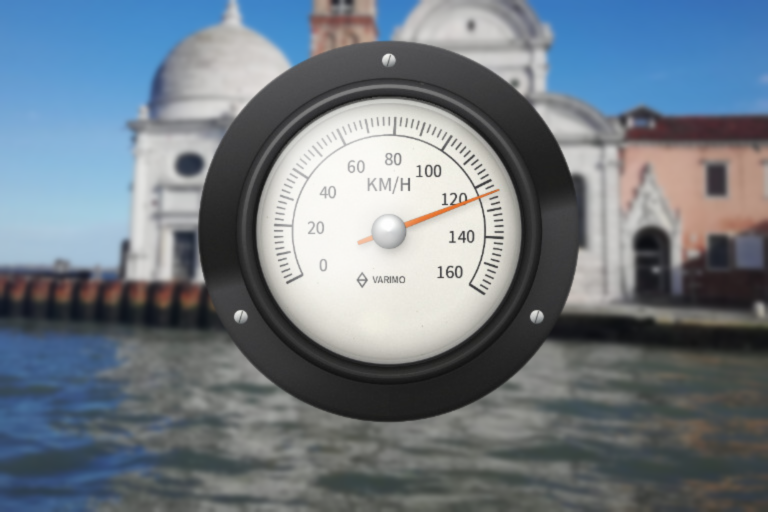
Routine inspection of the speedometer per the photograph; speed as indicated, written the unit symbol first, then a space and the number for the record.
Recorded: km/h 124
